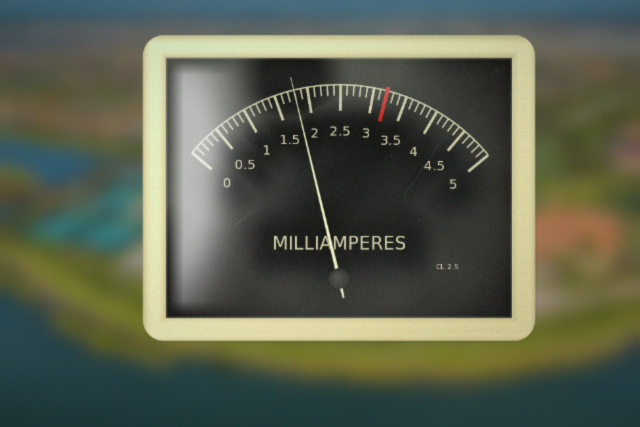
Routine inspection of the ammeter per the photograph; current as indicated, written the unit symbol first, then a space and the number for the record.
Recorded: mA 1.8
